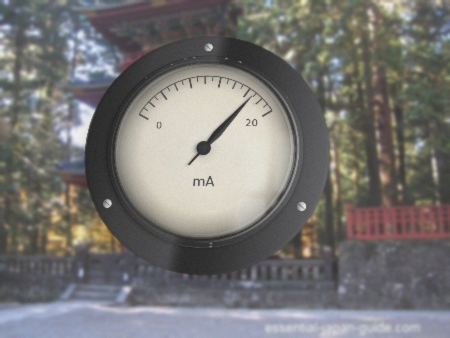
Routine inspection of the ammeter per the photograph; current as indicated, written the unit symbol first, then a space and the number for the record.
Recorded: mA 17
